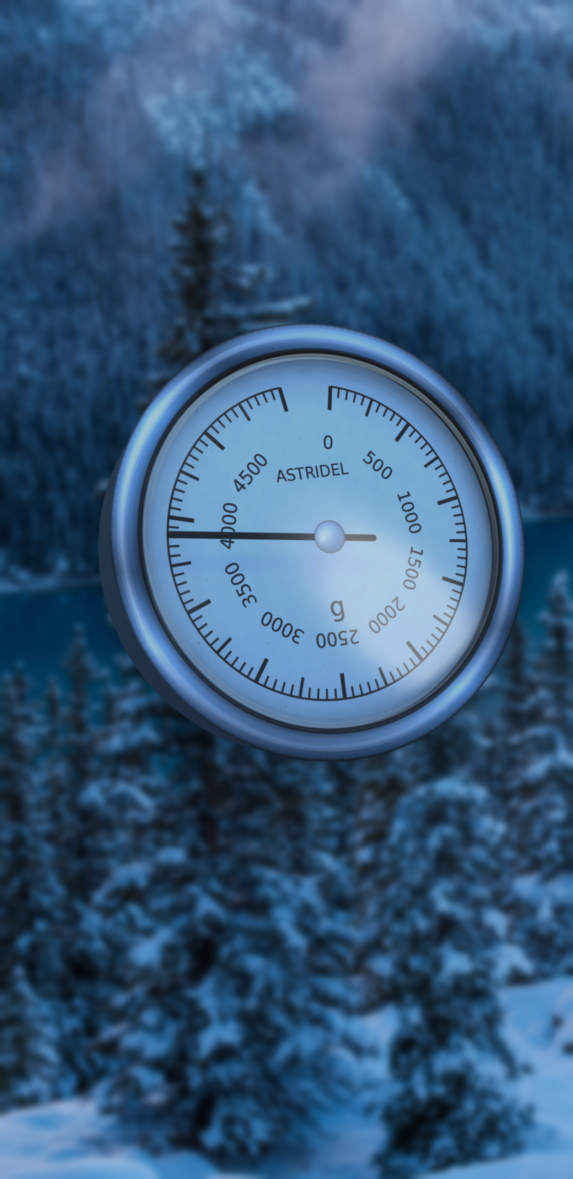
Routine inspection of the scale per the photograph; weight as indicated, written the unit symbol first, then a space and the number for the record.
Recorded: g 3900
